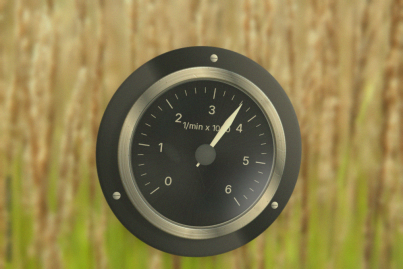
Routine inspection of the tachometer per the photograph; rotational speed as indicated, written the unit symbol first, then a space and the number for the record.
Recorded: rpm 3600
